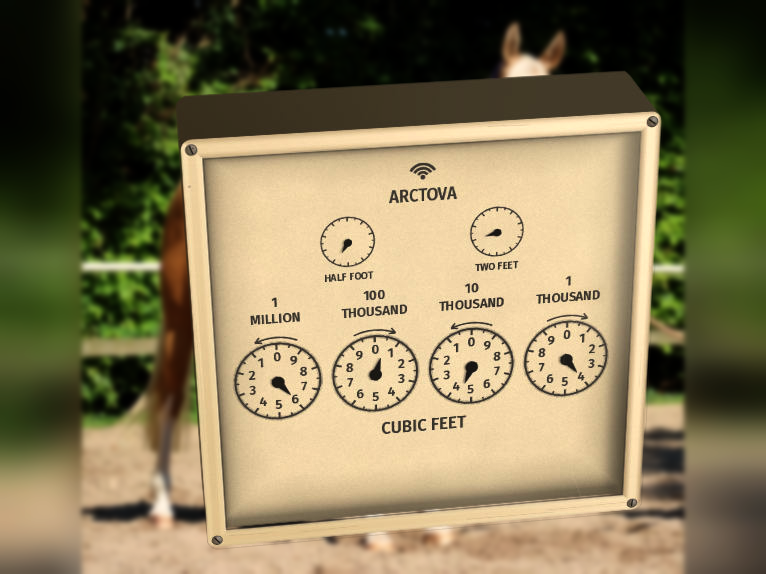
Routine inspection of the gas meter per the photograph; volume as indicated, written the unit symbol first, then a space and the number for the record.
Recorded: ft³ 604400
